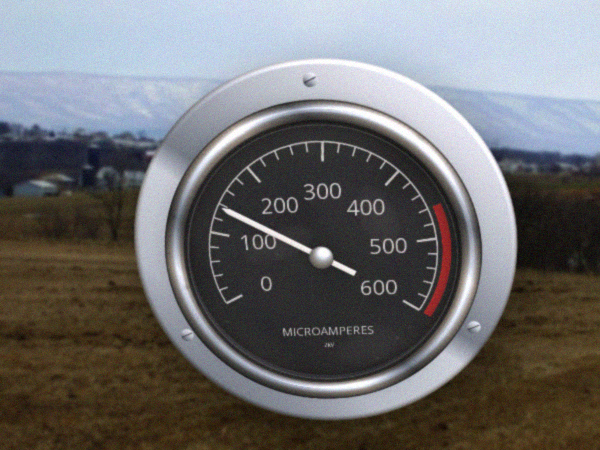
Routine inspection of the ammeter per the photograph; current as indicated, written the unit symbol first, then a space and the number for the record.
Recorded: µA 140
